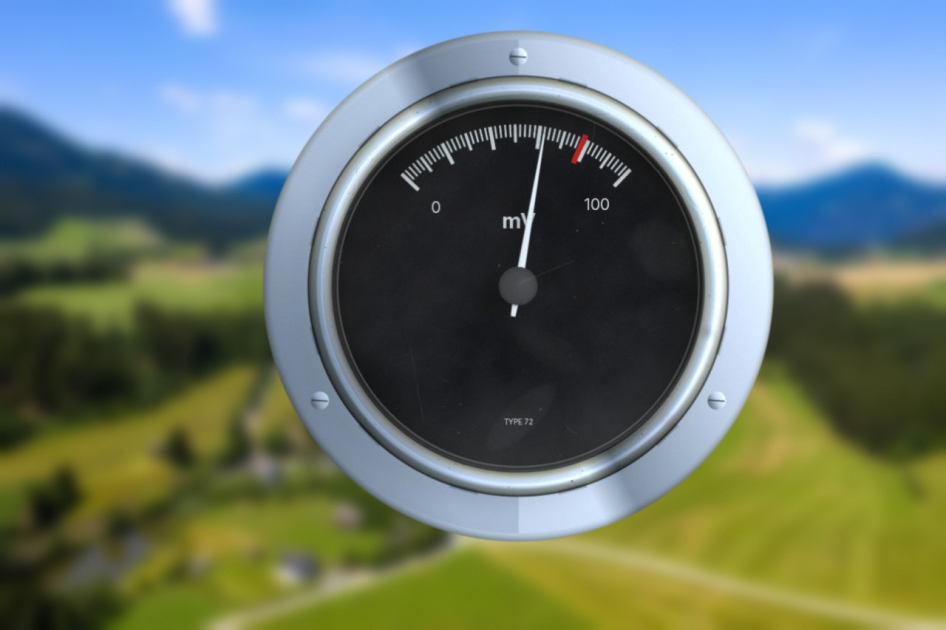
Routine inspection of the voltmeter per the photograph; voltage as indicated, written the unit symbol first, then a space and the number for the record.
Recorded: mV 62
